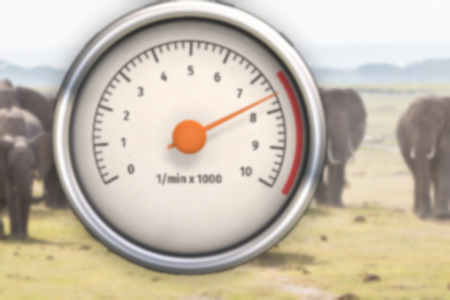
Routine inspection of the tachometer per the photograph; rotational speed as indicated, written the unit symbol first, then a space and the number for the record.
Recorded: rpm 7600
